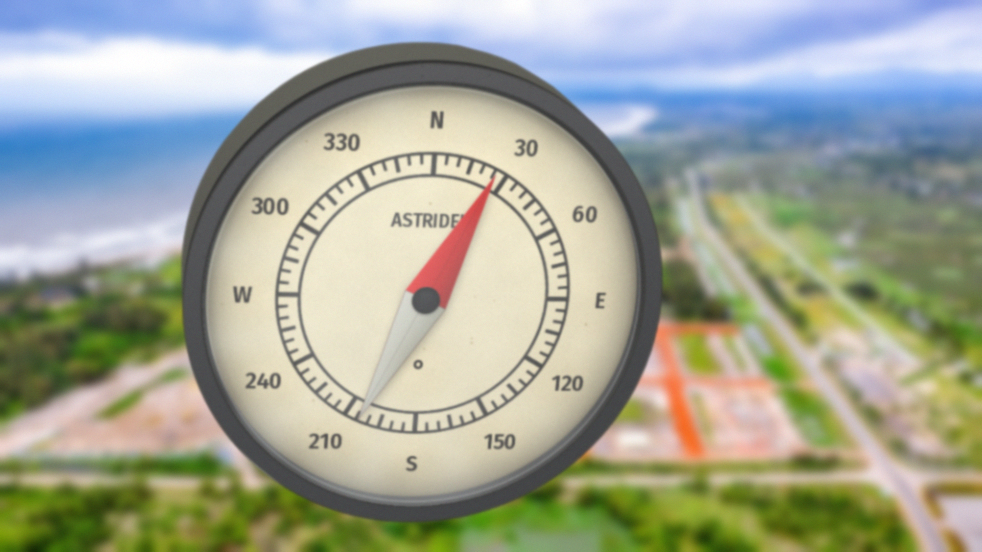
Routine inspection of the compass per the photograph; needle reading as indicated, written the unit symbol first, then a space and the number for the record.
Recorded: ° 25
